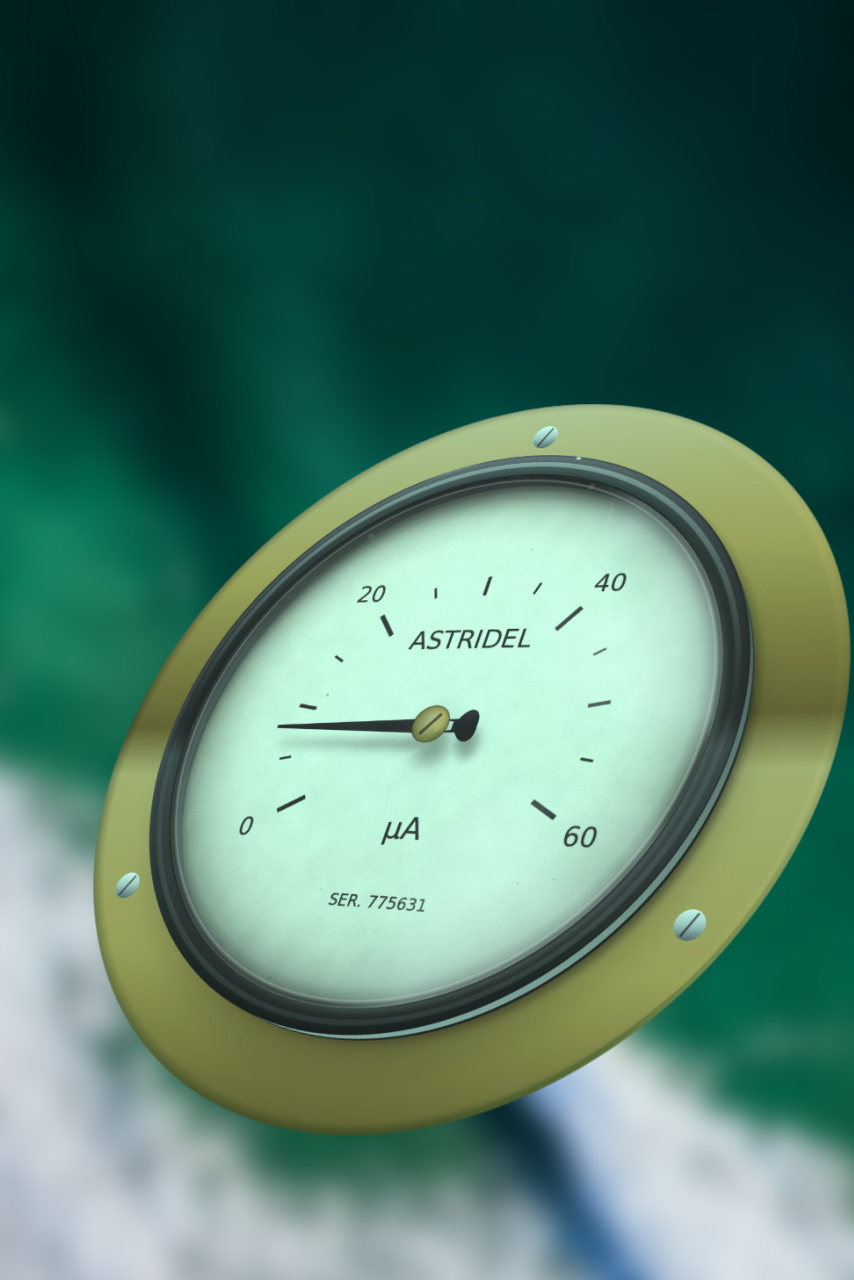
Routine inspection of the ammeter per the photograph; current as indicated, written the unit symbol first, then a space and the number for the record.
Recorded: µA 7.5
